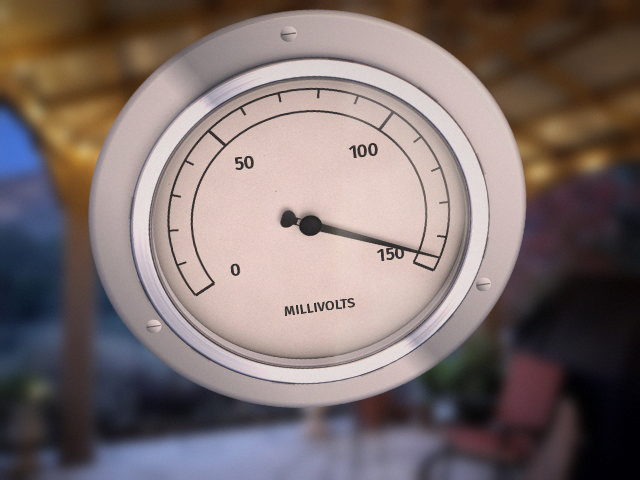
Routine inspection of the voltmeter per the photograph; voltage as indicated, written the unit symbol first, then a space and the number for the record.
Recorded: mV 145
